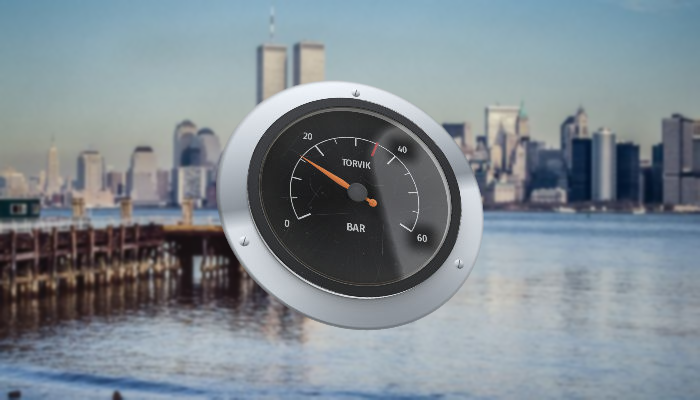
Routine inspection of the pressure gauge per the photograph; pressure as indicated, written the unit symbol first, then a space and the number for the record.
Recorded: bar 15
